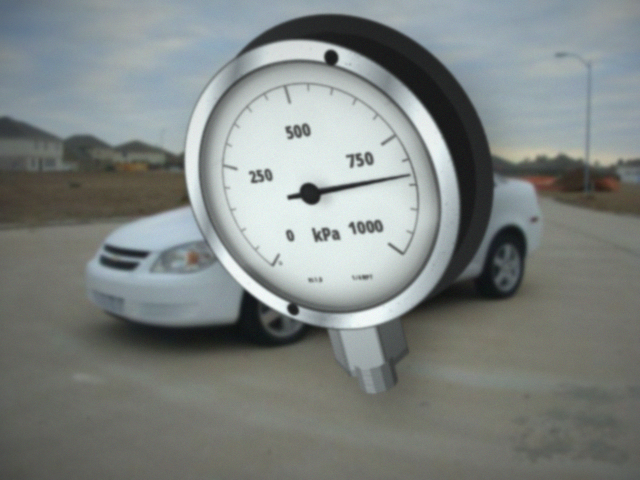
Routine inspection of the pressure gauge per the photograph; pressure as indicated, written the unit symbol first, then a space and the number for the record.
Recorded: kPa 825
